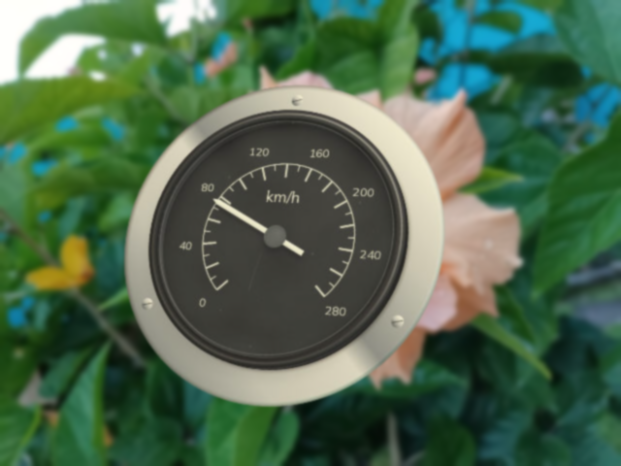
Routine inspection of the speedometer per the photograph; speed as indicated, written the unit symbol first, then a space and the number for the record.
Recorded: km/h 75
